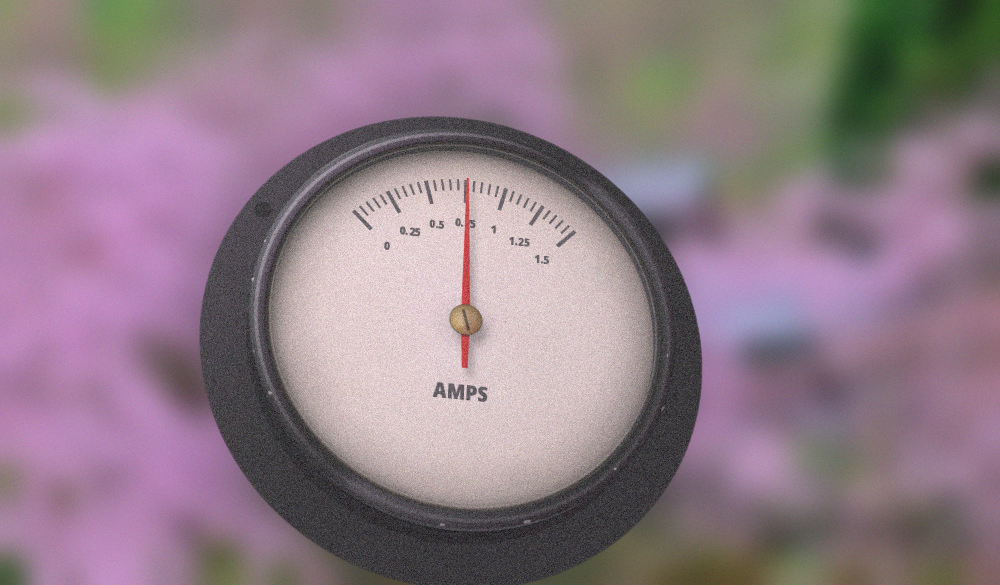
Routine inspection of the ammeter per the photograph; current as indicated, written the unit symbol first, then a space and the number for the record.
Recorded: A 0.75
